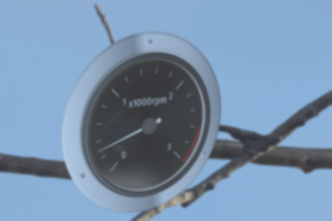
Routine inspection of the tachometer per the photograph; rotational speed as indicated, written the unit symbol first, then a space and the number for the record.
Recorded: rpm 300
